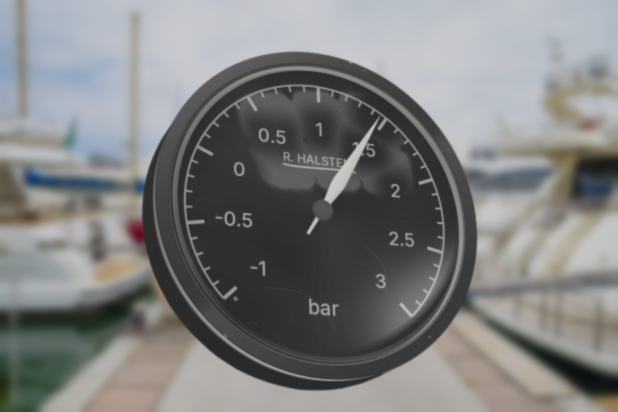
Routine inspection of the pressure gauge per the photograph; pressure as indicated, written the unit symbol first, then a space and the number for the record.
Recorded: bar 1.45
